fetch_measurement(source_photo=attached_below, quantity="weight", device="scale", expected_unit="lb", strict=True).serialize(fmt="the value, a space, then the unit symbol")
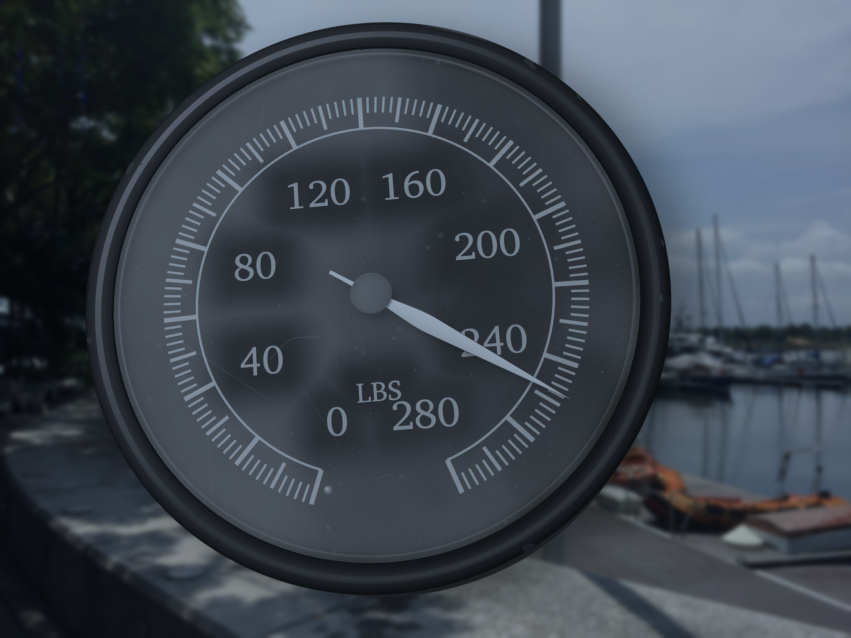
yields 248 lb
